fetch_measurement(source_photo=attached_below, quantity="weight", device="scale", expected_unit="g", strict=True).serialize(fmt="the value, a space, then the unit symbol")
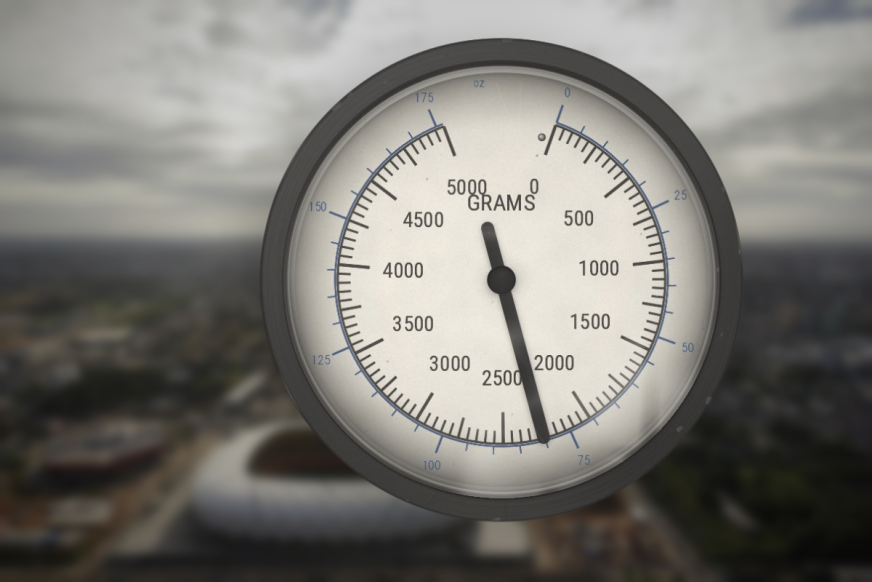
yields 2275 g
